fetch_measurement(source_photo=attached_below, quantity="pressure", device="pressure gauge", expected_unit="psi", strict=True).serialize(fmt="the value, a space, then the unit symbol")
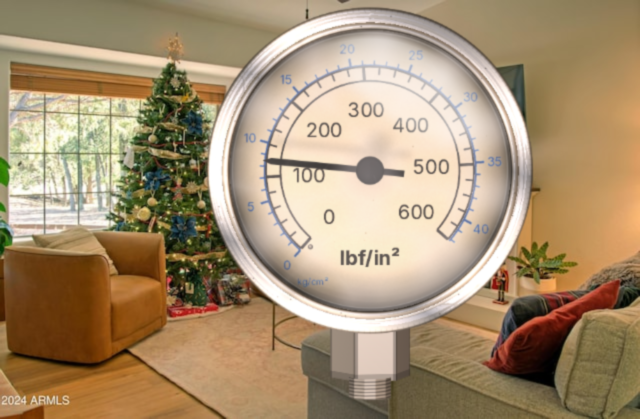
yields 120 psi
